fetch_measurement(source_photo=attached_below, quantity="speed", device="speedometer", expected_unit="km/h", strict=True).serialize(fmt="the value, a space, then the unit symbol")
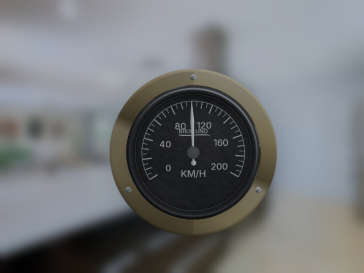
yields 100 km/h
